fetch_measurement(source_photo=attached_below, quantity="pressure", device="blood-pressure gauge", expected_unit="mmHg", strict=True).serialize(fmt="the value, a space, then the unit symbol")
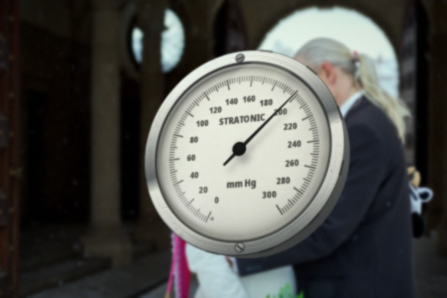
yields 200 mmHg
